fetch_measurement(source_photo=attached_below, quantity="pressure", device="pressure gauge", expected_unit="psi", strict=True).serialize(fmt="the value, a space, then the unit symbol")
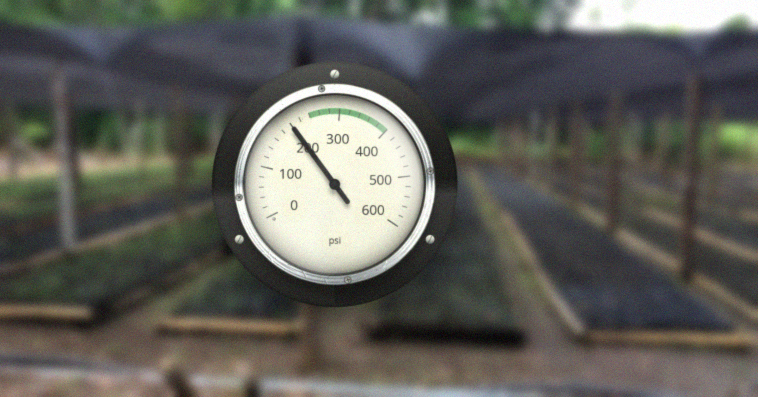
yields 200 psi
